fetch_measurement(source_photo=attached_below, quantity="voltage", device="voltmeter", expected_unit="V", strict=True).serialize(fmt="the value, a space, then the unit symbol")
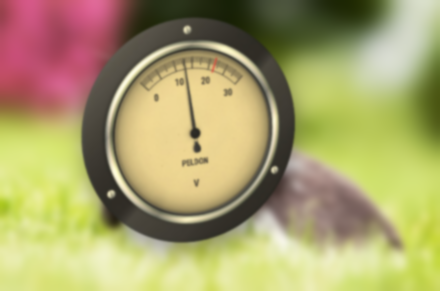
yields 12.5 V
